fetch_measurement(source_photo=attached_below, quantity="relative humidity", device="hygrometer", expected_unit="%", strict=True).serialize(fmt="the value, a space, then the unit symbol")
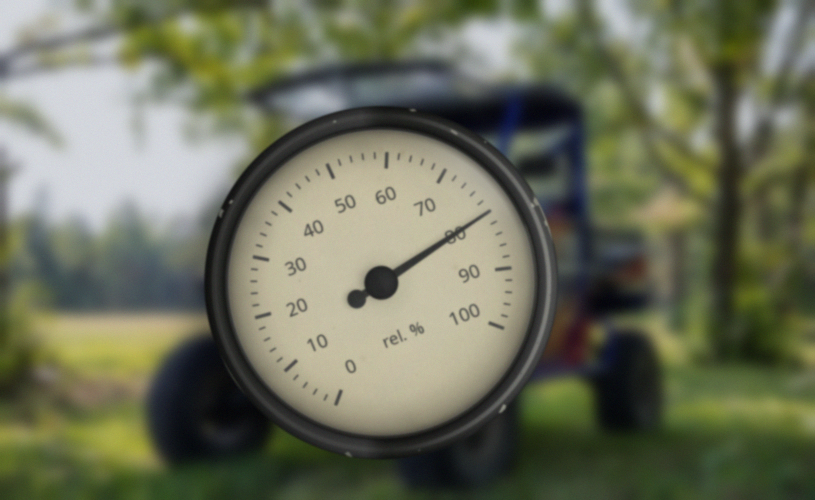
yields 80 %
